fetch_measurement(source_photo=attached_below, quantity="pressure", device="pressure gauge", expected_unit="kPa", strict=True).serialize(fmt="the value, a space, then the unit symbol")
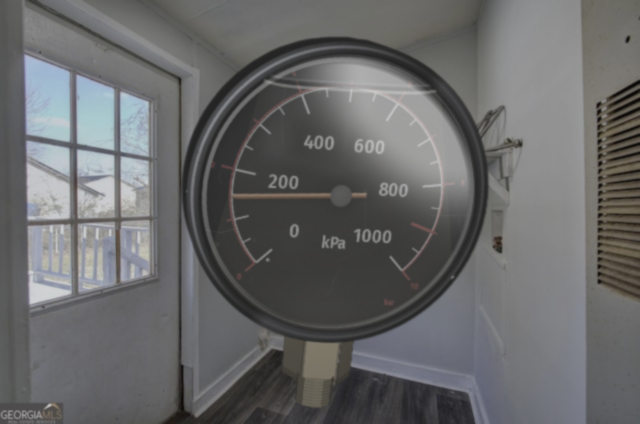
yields 150 kPa
